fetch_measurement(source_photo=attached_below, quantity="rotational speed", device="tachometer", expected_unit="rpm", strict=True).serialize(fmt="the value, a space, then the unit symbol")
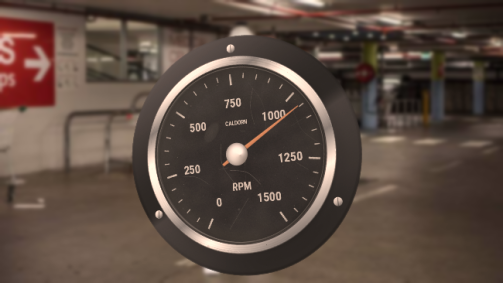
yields 1050 rpm
